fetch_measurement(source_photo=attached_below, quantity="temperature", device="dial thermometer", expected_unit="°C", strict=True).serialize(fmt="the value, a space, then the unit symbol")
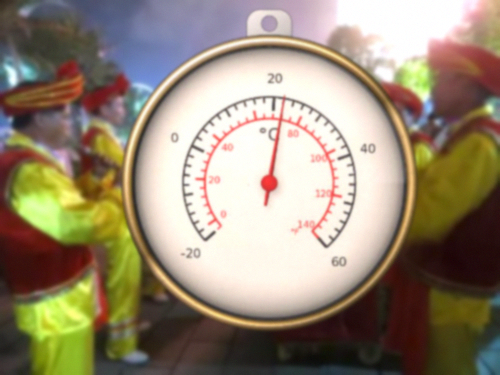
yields 22 °C
